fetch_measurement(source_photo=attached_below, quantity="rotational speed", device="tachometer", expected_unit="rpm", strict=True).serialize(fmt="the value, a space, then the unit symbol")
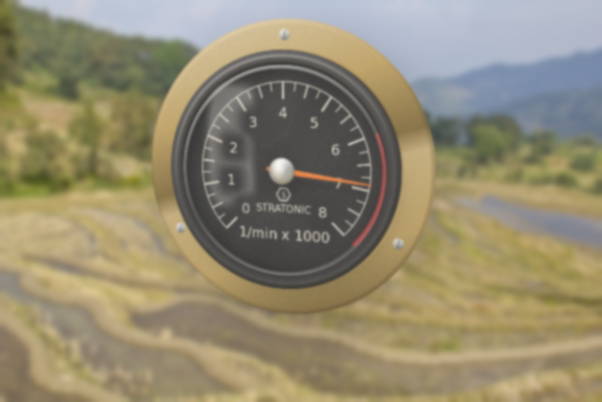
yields 6875 rpm
